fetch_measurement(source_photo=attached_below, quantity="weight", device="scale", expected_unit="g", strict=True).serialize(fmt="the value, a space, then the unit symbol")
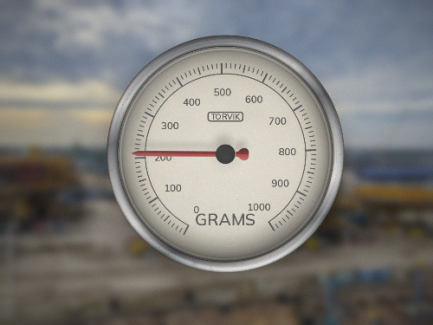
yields 210 g
